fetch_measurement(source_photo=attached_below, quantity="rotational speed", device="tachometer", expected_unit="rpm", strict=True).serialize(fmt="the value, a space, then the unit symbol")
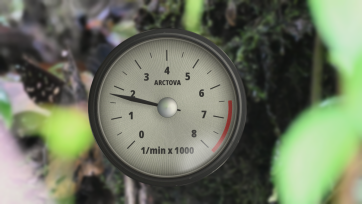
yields 1750 rpm
